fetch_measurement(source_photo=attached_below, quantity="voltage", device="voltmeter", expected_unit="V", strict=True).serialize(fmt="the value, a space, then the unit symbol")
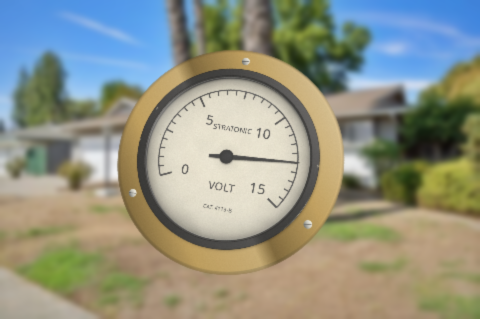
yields 12.5 V
